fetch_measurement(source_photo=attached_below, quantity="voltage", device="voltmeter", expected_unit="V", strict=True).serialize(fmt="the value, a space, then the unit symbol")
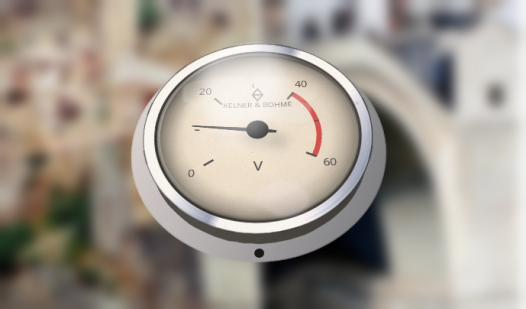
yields 10 V
